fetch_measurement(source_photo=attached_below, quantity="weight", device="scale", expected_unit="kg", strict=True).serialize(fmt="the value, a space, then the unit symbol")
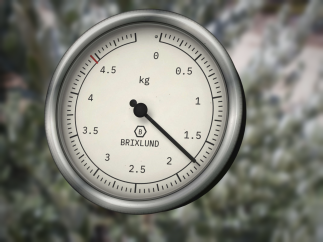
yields 1.75 kg
